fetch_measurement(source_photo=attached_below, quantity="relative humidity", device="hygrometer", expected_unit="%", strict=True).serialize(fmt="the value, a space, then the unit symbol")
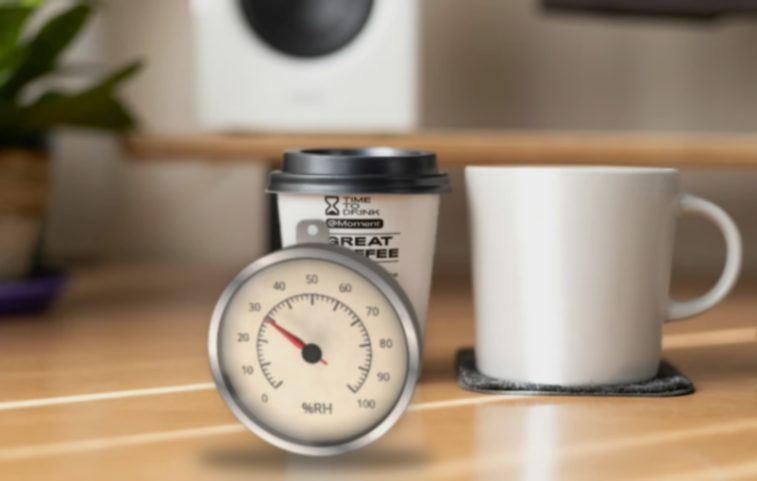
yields 30 %
